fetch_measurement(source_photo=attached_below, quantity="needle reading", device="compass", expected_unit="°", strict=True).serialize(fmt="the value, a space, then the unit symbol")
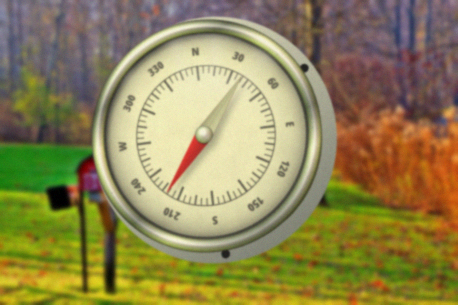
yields 220 °
